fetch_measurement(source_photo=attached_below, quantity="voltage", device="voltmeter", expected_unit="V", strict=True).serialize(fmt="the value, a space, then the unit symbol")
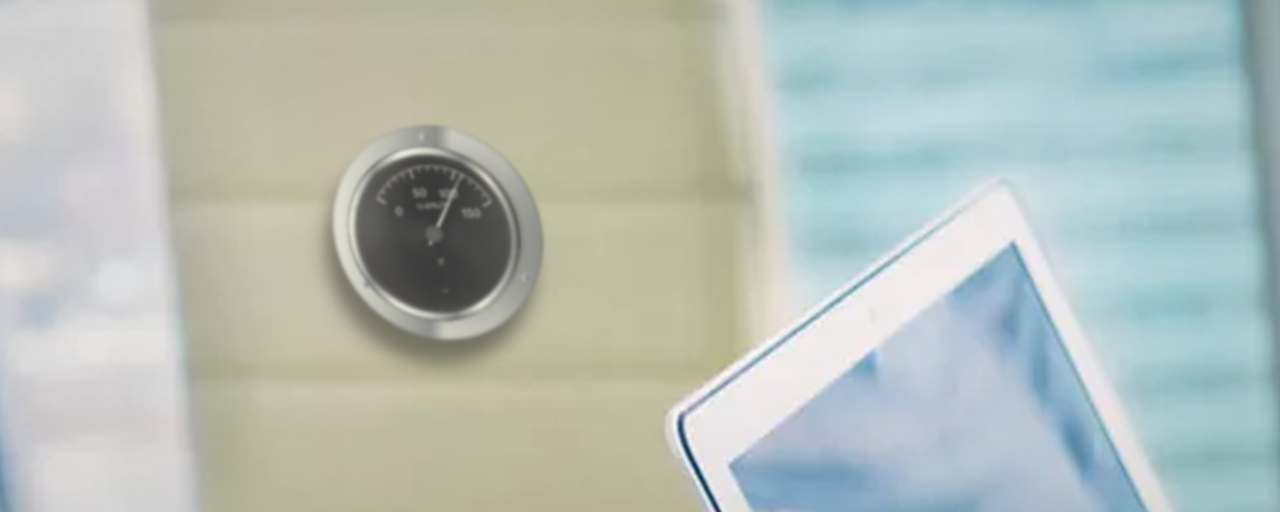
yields 110 V
